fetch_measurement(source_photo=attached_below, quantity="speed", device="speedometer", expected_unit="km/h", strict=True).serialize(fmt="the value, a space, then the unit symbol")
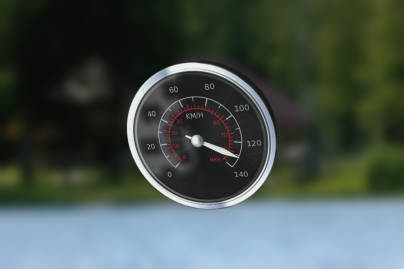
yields 130 km/h
